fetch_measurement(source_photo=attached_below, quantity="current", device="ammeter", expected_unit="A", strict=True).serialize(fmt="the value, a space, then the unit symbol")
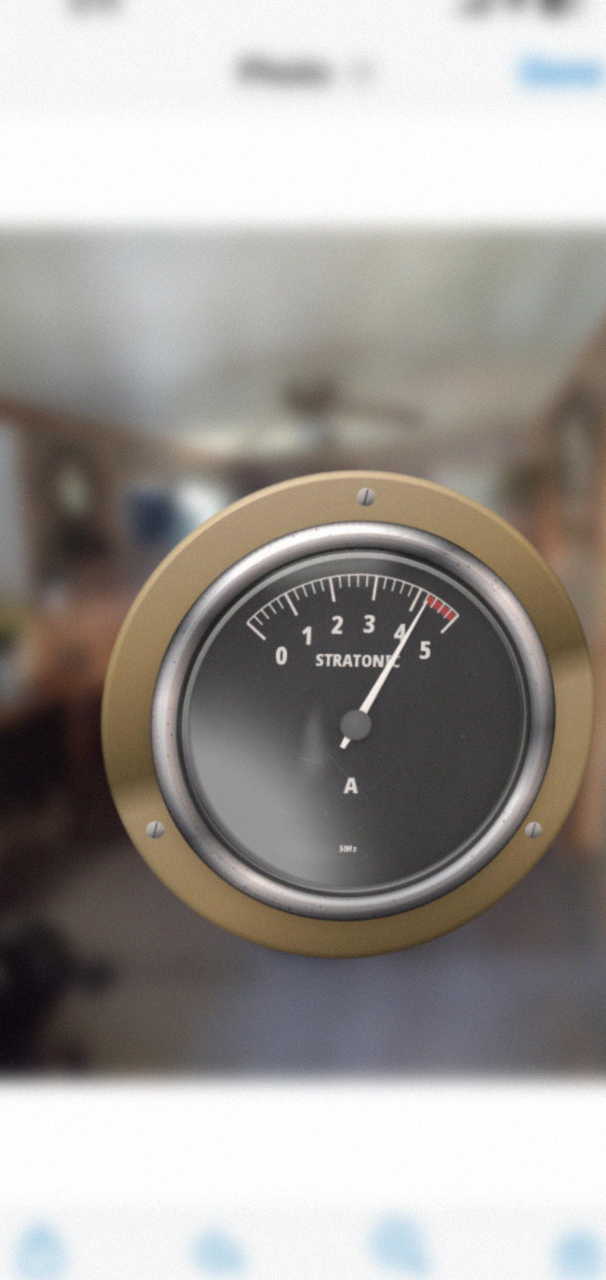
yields 4.2 A
